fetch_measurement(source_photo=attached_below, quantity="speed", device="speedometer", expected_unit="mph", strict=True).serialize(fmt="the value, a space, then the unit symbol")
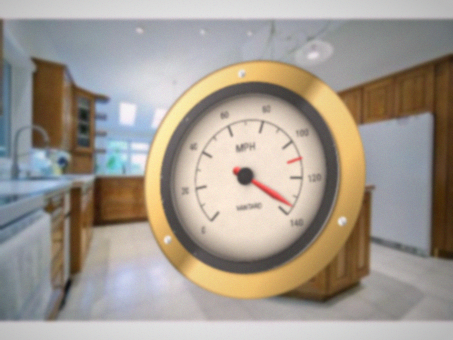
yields 135 mph
